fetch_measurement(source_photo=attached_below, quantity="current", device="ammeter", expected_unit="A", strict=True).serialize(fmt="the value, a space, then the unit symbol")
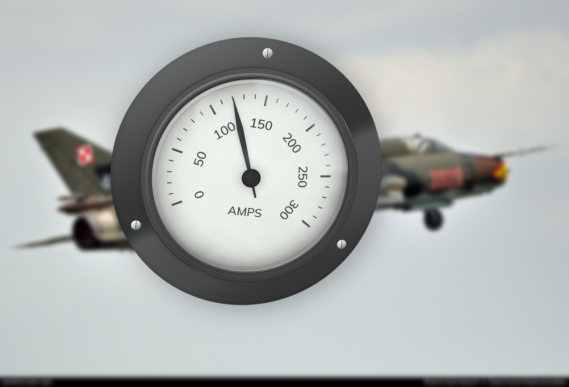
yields 120 A
